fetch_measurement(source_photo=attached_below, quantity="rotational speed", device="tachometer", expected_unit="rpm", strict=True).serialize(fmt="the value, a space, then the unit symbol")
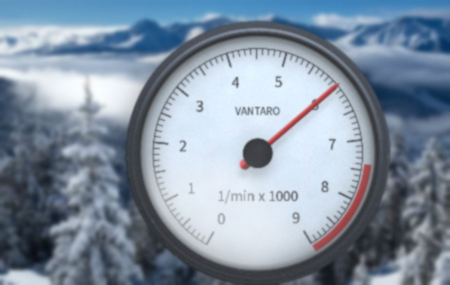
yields 6000 rpm
